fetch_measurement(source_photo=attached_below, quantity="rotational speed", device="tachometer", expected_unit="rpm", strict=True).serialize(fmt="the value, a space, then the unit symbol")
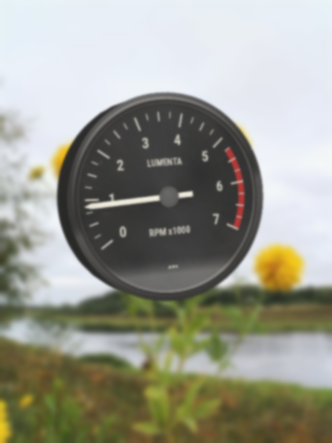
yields 875 rpm
